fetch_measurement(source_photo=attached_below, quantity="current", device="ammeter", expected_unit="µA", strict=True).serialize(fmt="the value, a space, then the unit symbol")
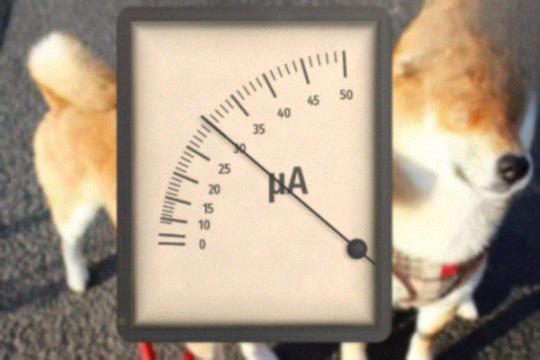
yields 30 µA
